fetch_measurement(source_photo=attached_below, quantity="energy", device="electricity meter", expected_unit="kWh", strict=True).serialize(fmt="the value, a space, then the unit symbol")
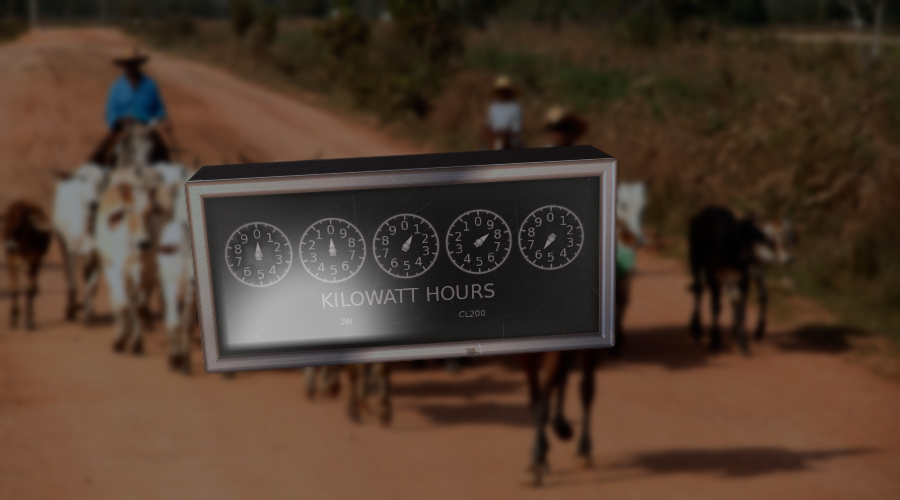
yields 86 kWh
